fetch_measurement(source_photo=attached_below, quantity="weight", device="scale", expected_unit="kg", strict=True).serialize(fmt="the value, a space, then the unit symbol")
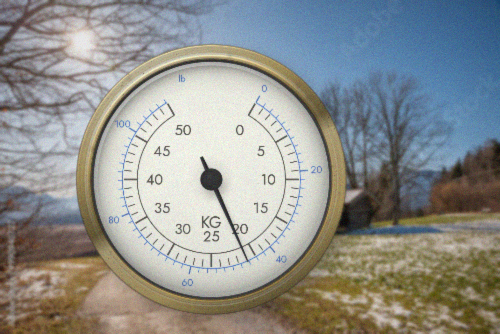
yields 21 kg
